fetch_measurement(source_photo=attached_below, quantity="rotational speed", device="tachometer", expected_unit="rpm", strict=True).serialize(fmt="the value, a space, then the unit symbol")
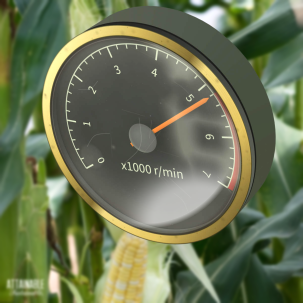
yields 5200 rpm
